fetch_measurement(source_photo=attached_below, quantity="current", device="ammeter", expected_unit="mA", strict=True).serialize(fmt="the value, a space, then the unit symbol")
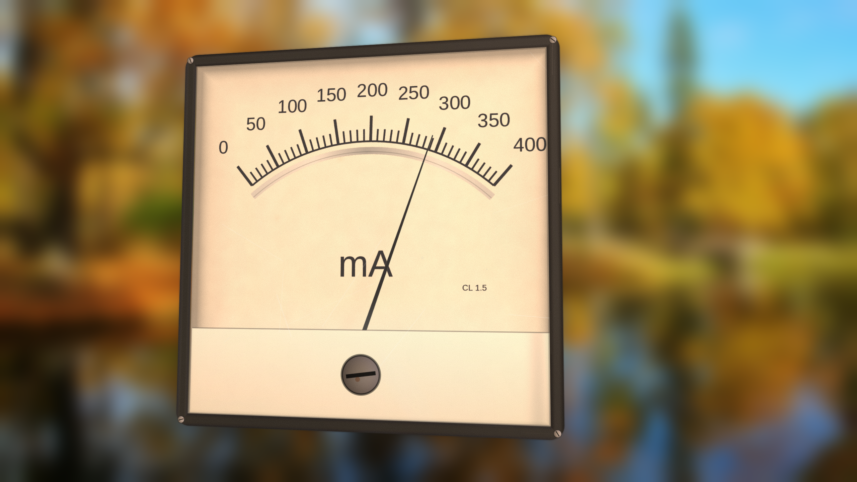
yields 290 mA
